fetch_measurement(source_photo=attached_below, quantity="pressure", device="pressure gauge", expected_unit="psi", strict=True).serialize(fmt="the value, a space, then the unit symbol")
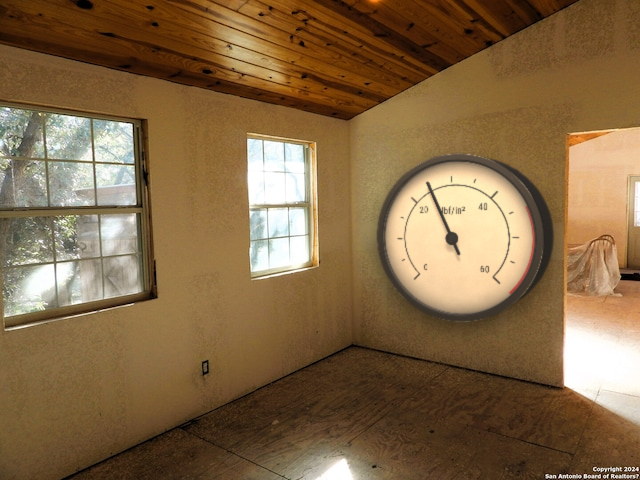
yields 25 psi
